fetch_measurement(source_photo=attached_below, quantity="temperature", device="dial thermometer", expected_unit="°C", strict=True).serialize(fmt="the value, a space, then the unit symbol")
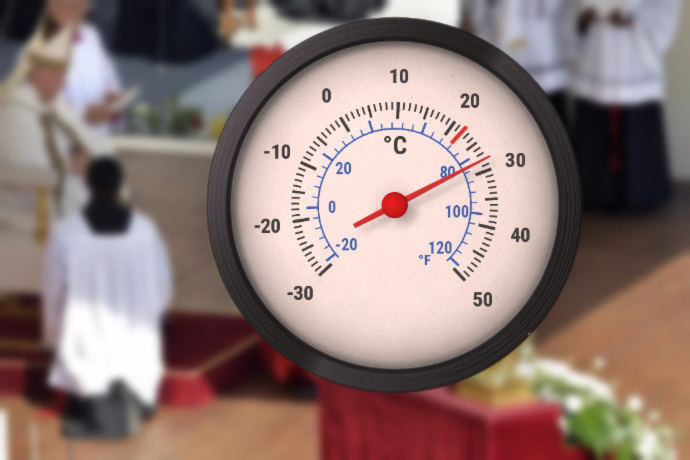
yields 28 °C
